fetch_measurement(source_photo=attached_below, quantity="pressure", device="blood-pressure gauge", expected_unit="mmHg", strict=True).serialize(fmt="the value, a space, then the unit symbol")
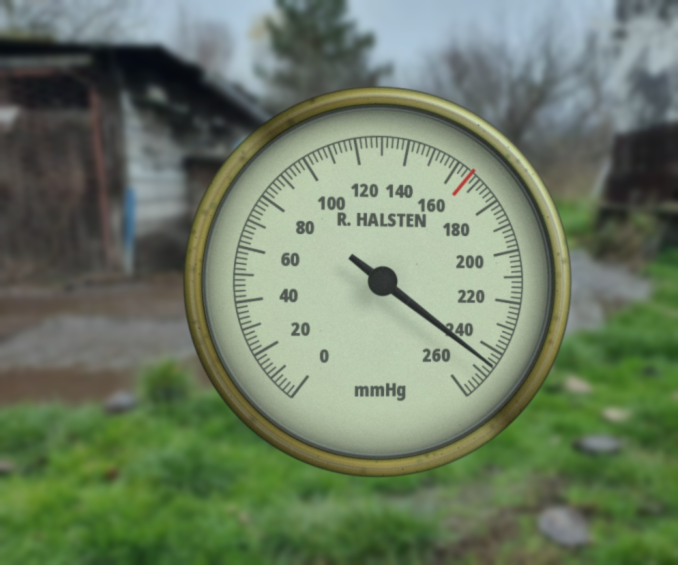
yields 246 mmHg
